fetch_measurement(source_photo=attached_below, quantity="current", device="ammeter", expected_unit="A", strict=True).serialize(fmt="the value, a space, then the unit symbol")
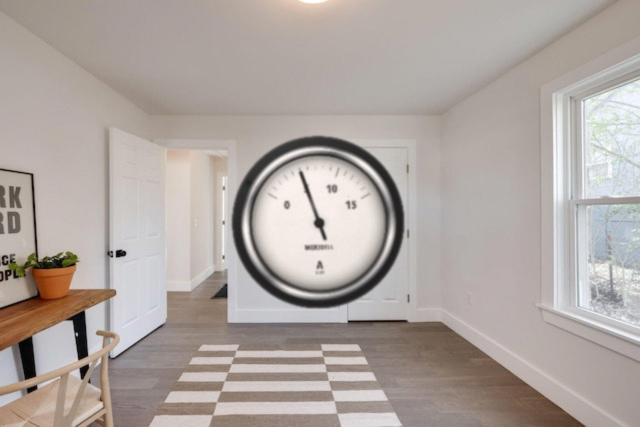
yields 5 A
